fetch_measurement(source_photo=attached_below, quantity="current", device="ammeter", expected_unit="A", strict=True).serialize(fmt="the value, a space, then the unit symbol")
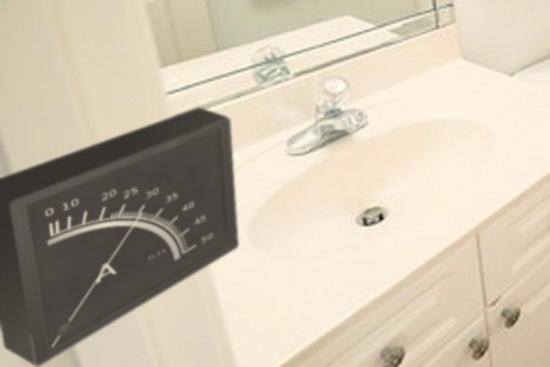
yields 30 A
